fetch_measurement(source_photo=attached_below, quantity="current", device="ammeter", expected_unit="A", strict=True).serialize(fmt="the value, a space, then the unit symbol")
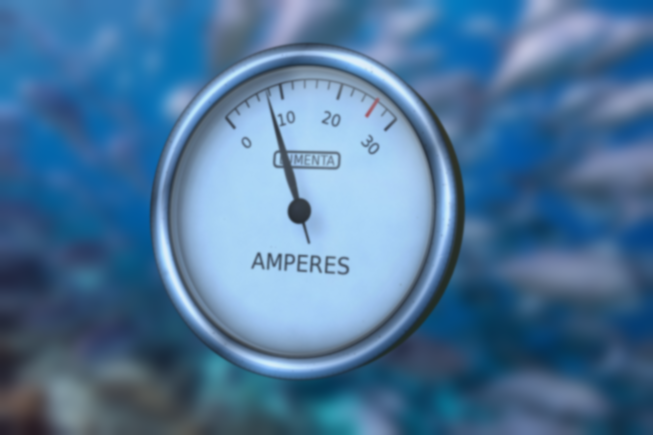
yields 8 A
